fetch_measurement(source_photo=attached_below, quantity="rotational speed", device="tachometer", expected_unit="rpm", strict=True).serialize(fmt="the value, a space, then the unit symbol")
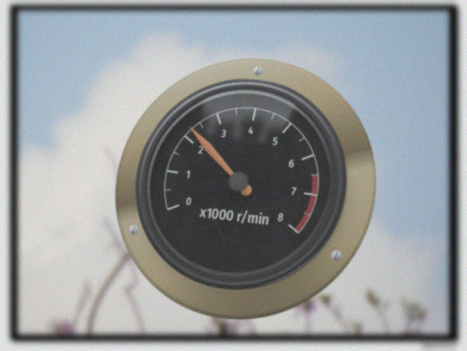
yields 2250 rpm
